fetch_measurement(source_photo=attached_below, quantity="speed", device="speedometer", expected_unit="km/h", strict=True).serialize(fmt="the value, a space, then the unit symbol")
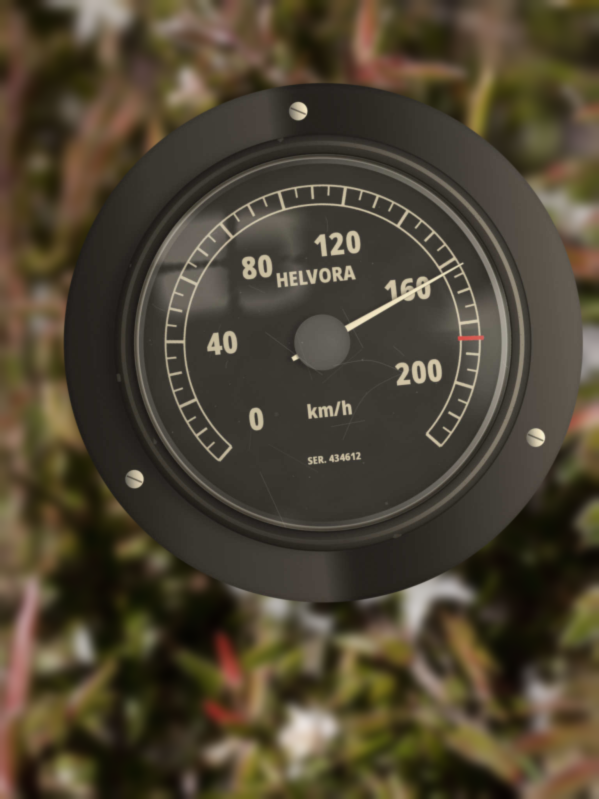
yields 162.5 km/h
